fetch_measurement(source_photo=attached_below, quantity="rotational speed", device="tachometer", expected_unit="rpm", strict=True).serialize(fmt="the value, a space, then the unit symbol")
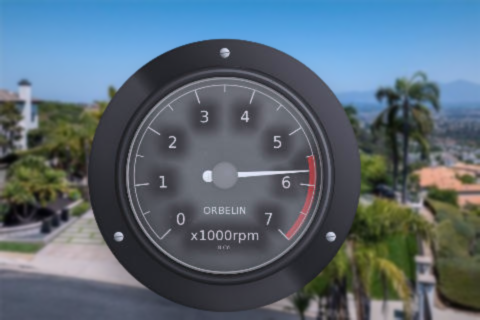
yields 5750 rpm
